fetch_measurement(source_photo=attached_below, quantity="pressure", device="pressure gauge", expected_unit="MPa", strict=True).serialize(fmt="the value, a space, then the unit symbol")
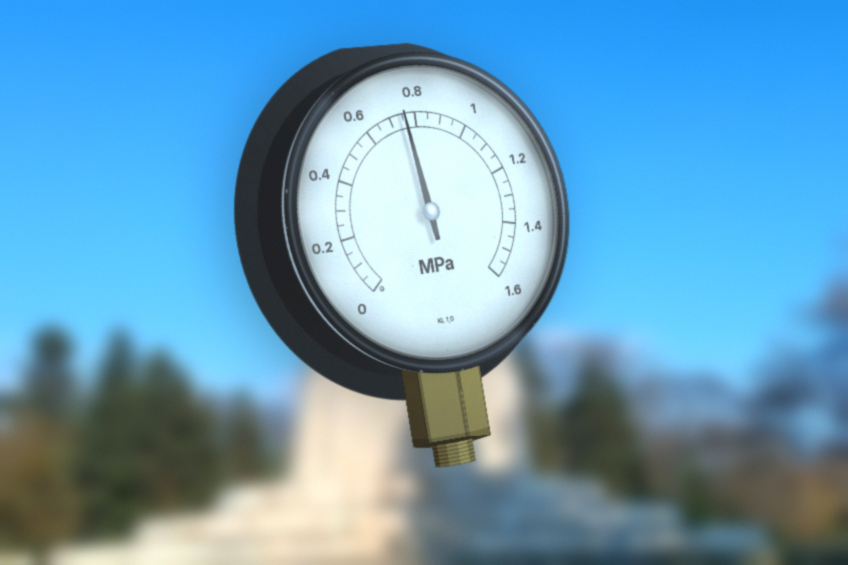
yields 0.75 MPa
